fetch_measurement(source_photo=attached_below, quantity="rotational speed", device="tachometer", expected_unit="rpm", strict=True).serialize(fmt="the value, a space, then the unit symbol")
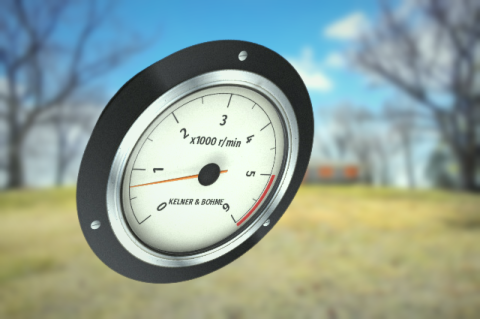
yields 750 rpm
